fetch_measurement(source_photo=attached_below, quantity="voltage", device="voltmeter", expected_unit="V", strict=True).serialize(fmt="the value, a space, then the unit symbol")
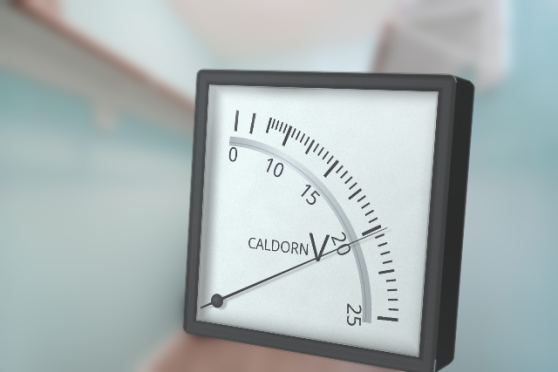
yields 20.25 V
